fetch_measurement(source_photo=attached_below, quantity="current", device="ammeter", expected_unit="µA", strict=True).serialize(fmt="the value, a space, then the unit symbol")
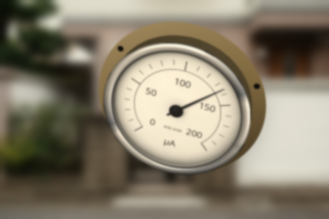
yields 135 µA
